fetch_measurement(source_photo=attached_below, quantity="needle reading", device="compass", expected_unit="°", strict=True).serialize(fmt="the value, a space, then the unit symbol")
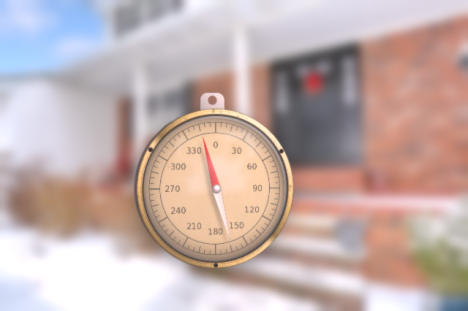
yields 345 °
